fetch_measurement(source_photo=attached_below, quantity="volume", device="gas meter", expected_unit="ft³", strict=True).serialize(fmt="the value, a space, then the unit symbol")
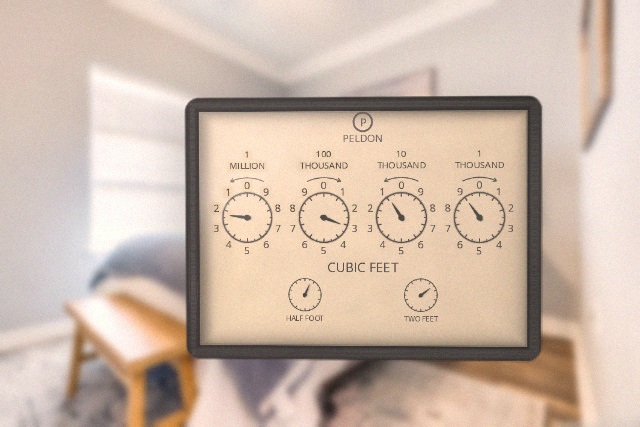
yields 230900 ft³
